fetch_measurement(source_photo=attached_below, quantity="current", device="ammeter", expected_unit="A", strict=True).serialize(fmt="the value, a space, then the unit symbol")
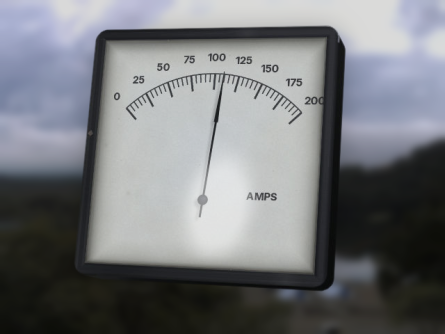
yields 110 A
